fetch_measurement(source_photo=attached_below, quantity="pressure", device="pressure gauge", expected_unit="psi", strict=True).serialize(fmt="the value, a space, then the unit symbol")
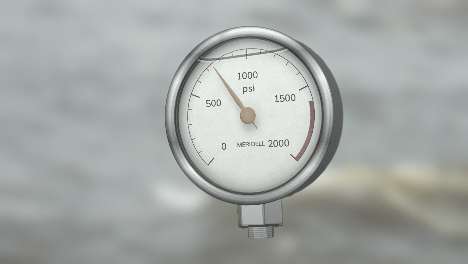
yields 750 psi
